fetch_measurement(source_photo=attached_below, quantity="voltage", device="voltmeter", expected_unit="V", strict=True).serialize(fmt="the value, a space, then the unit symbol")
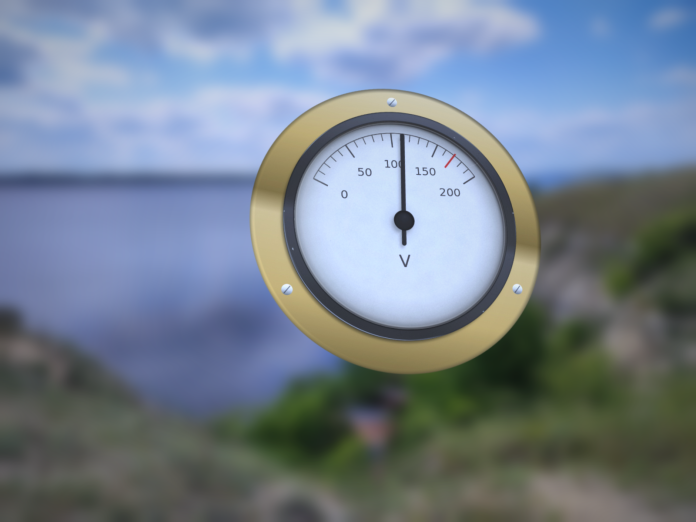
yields 110 V
